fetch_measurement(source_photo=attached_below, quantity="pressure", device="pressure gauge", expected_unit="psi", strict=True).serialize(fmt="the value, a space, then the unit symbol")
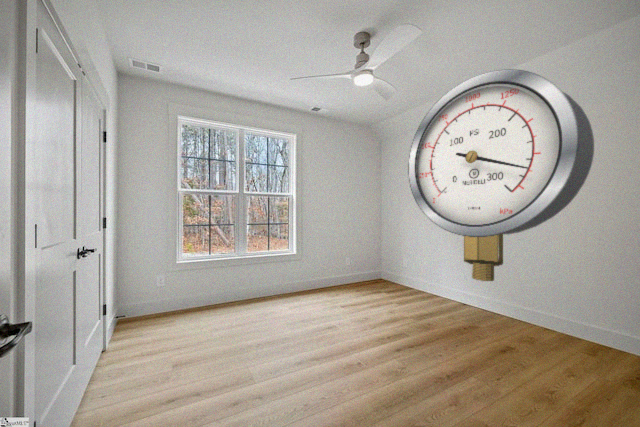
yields 270 psi
